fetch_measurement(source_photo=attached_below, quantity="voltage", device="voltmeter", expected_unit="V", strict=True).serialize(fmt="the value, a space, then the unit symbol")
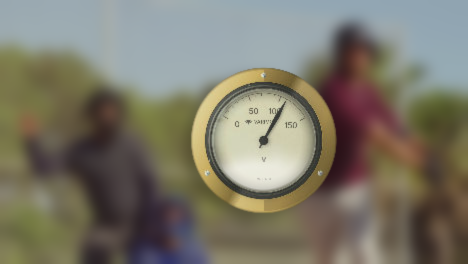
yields 110 V
